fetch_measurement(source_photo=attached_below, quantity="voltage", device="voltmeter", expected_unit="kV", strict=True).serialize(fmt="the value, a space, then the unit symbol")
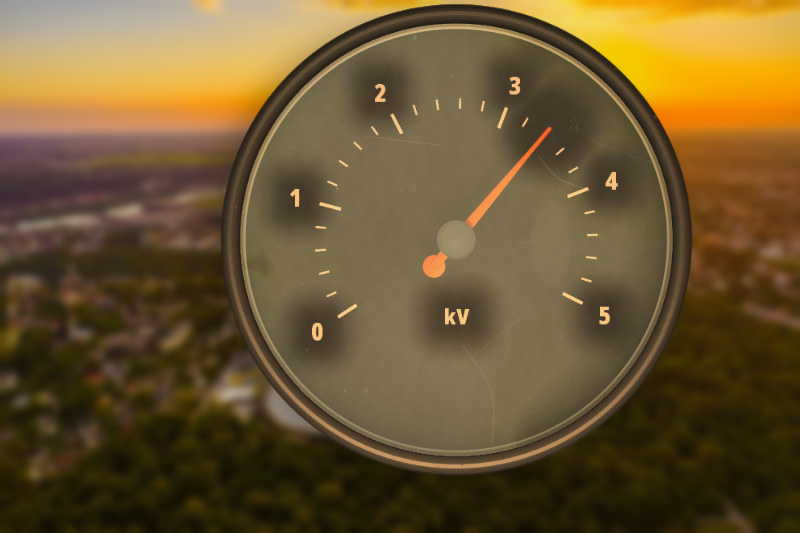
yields 3.4 kV
